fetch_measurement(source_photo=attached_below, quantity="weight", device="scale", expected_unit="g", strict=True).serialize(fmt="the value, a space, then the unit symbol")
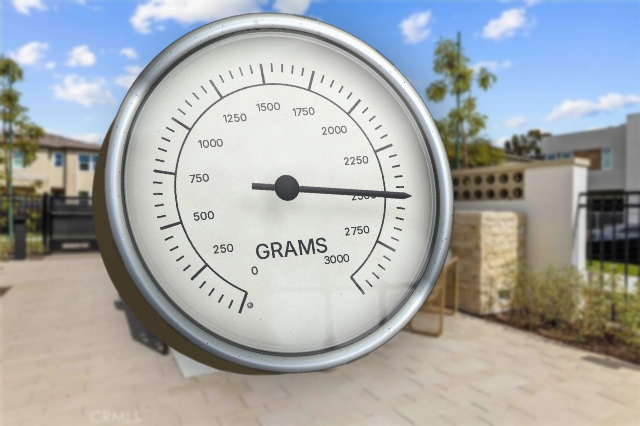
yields 2500 g
